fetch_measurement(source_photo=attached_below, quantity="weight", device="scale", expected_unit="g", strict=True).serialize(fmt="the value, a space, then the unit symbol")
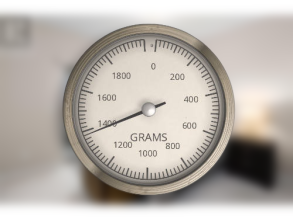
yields 1380 g
